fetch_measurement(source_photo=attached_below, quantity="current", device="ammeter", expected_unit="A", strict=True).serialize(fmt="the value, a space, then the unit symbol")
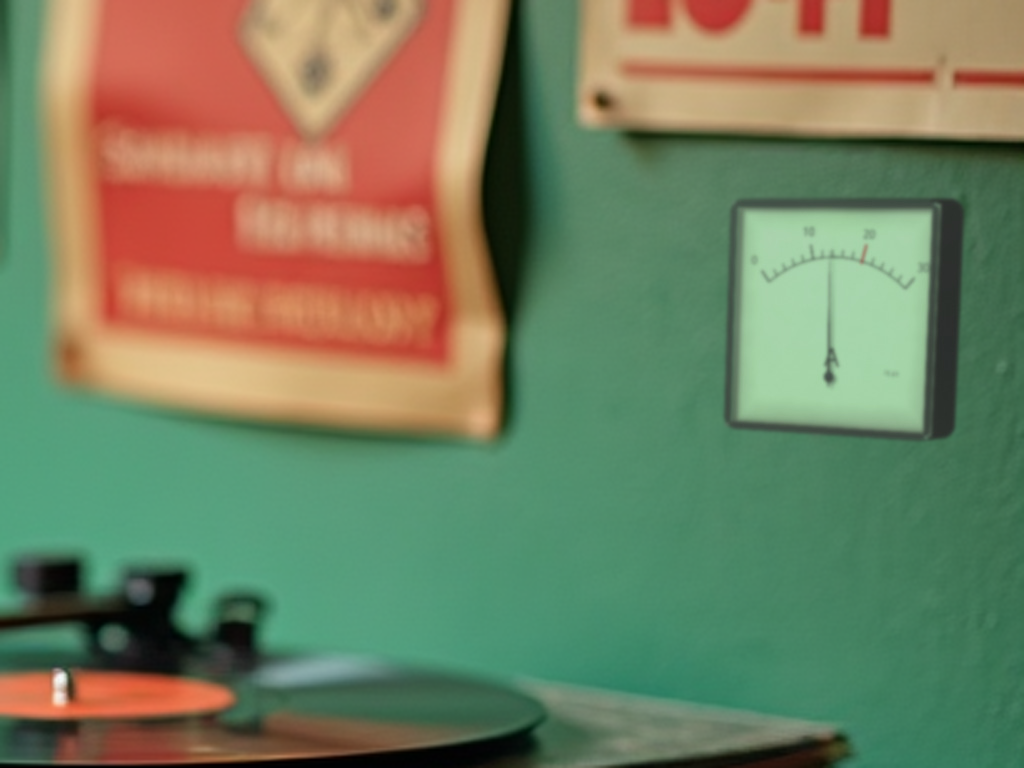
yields 14 A
